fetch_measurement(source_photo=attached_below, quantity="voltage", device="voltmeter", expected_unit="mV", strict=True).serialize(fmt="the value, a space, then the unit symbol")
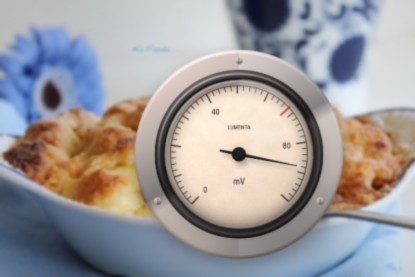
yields 88 mV
